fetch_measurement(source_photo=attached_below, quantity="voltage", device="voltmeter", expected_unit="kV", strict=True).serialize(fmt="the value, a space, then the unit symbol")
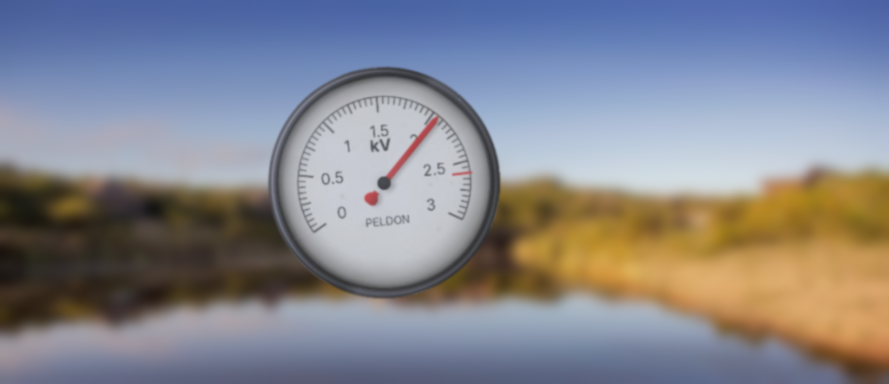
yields 2.05 kV
